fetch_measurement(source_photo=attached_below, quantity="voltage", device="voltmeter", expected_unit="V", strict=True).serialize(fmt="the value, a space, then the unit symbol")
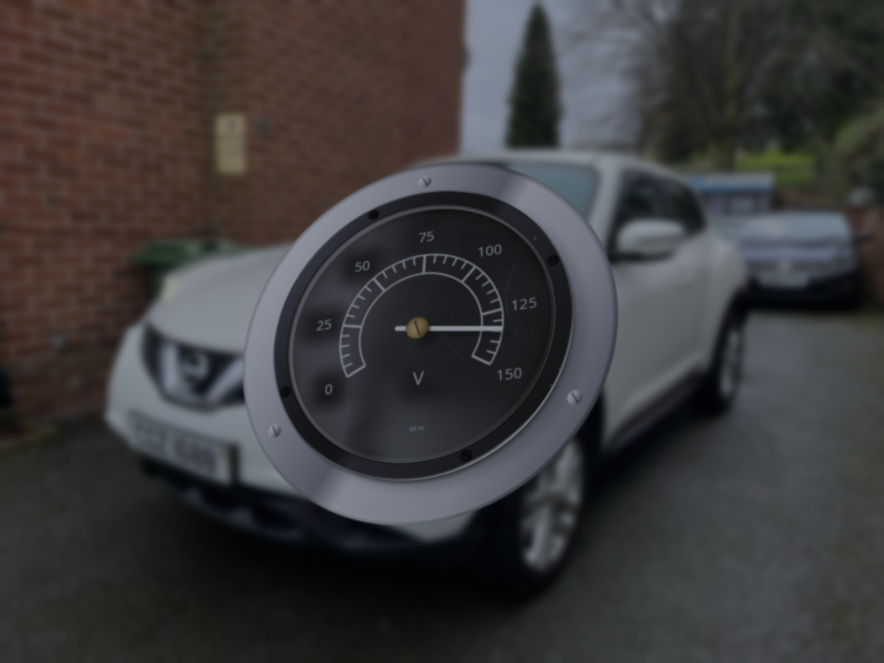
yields 135 V
